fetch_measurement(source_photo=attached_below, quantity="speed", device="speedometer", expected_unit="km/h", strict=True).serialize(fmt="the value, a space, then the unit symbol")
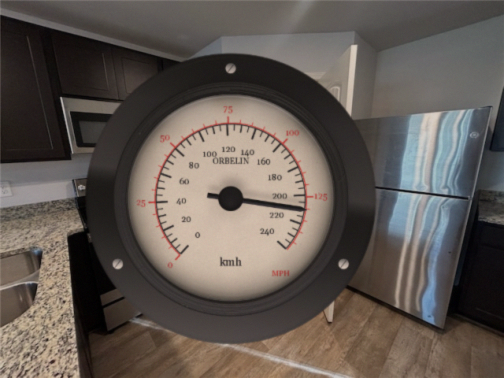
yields 210 km/h
